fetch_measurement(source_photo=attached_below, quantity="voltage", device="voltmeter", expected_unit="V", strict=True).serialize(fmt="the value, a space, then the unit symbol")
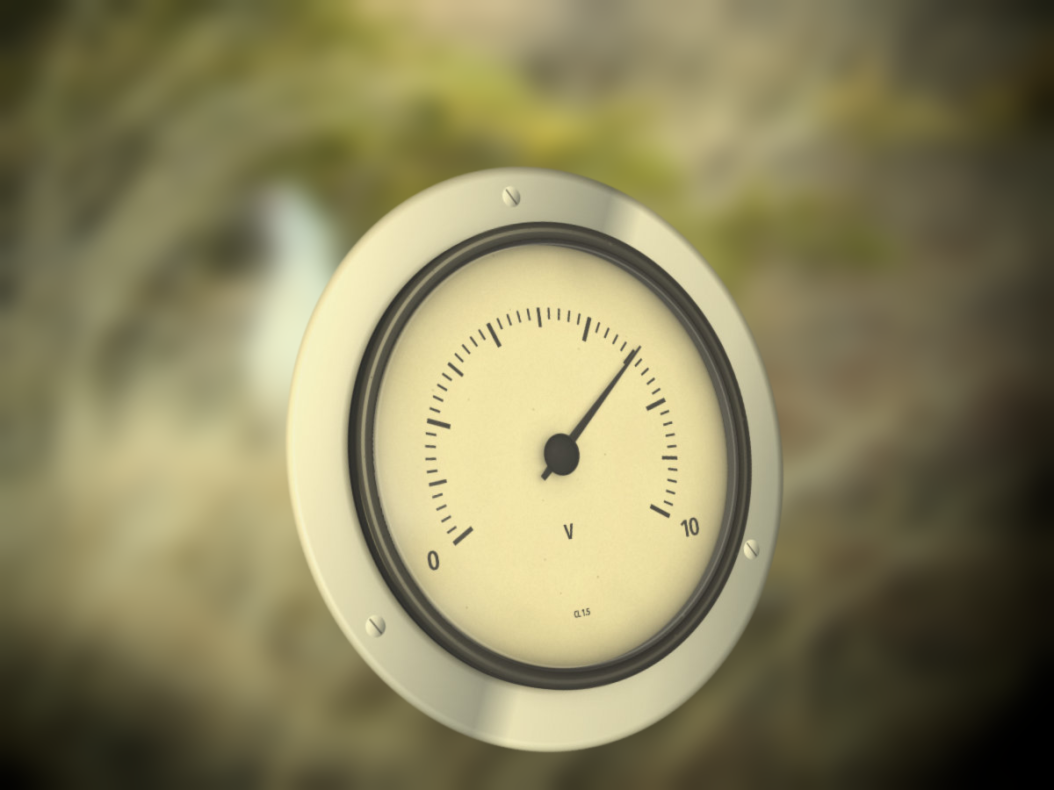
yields 7 V
